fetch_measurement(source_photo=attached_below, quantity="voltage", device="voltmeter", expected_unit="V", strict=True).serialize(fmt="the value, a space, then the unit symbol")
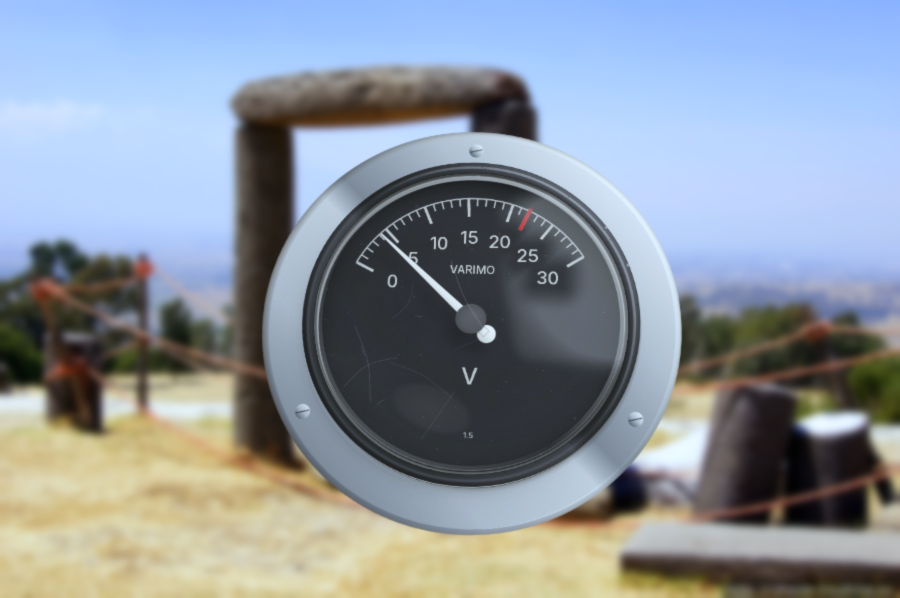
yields 4 V
